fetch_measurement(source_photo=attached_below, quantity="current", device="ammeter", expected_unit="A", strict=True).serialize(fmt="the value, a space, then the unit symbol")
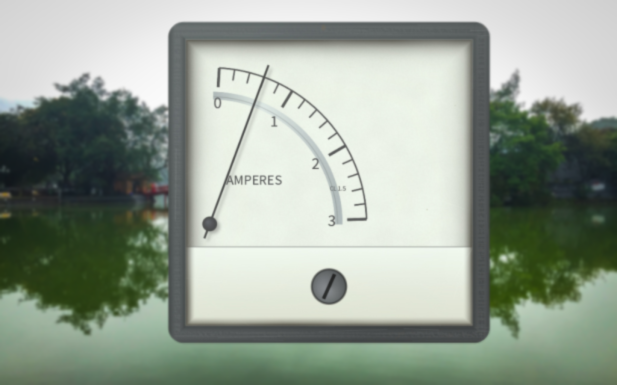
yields 0.6 A
